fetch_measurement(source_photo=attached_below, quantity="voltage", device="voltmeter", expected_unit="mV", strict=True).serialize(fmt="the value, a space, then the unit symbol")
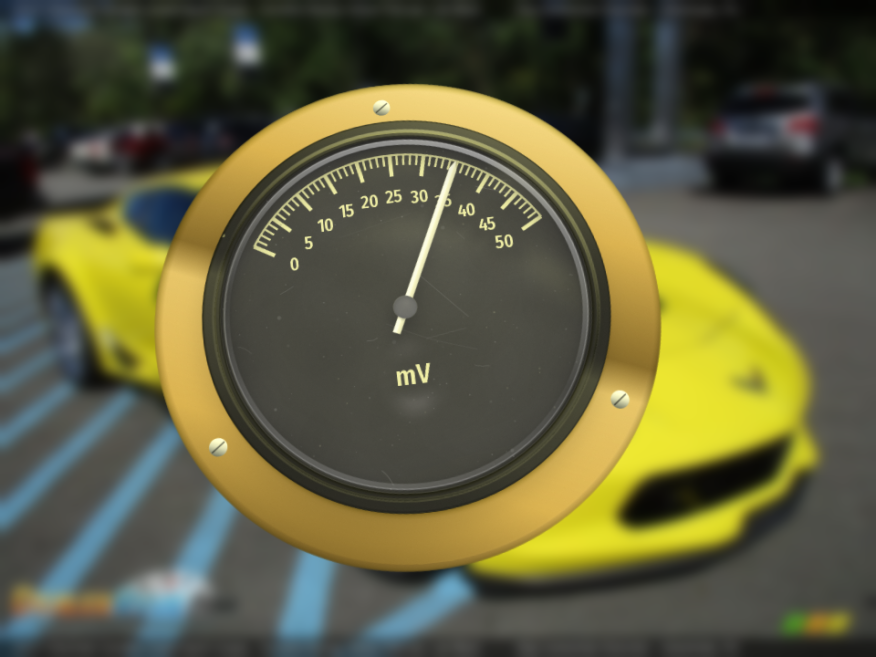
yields 35 mV
